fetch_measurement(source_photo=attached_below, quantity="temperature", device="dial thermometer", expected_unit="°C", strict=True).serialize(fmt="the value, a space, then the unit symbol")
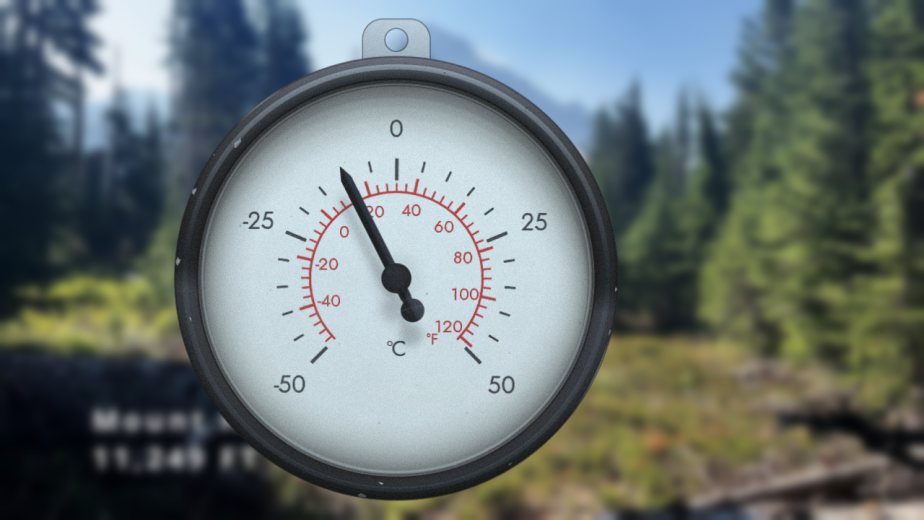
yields -10 °C
